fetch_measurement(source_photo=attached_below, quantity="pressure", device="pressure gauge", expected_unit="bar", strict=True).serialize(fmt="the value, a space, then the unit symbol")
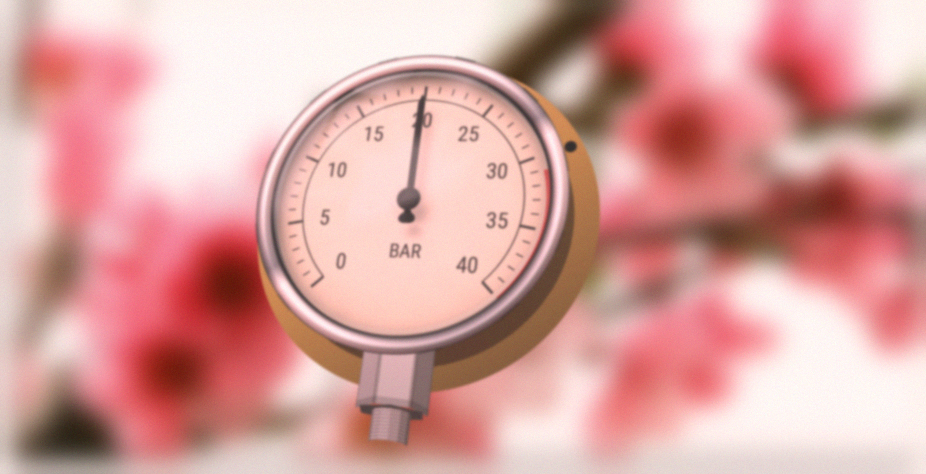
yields 20 bar
